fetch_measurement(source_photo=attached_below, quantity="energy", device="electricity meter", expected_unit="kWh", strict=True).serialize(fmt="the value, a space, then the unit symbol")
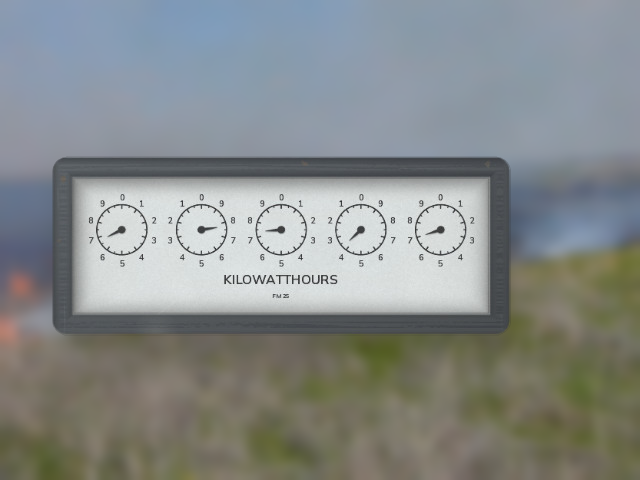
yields 67737 kWh
